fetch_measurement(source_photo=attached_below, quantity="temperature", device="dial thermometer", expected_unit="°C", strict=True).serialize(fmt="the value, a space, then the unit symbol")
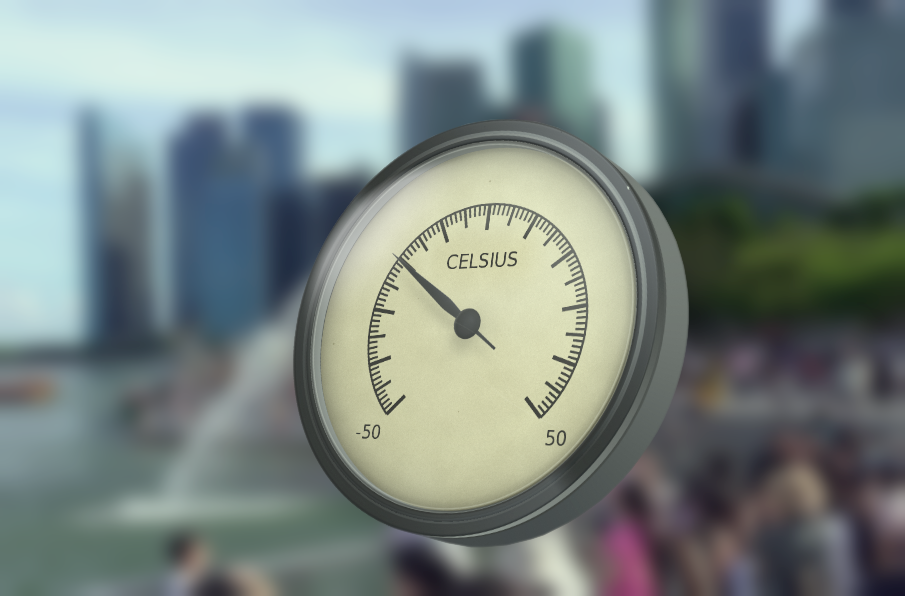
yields -20 °C
